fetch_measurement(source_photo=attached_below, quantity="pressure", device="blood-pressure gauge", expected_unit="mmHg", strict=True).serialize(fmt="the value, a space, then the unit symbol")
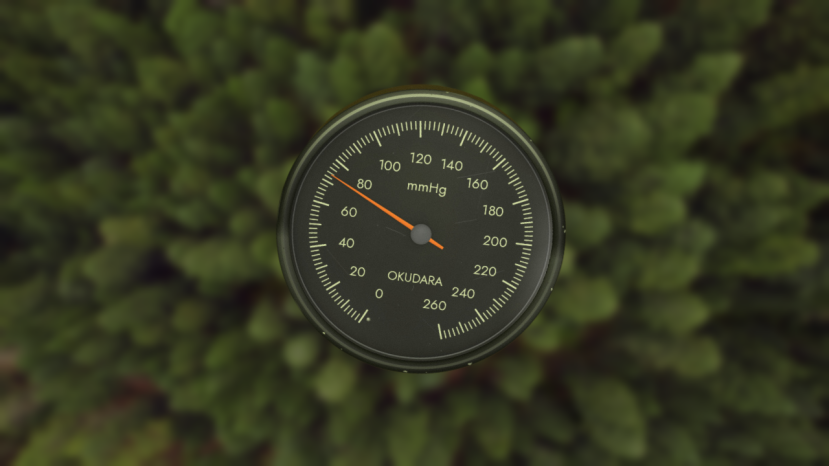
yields 74 mmHg
